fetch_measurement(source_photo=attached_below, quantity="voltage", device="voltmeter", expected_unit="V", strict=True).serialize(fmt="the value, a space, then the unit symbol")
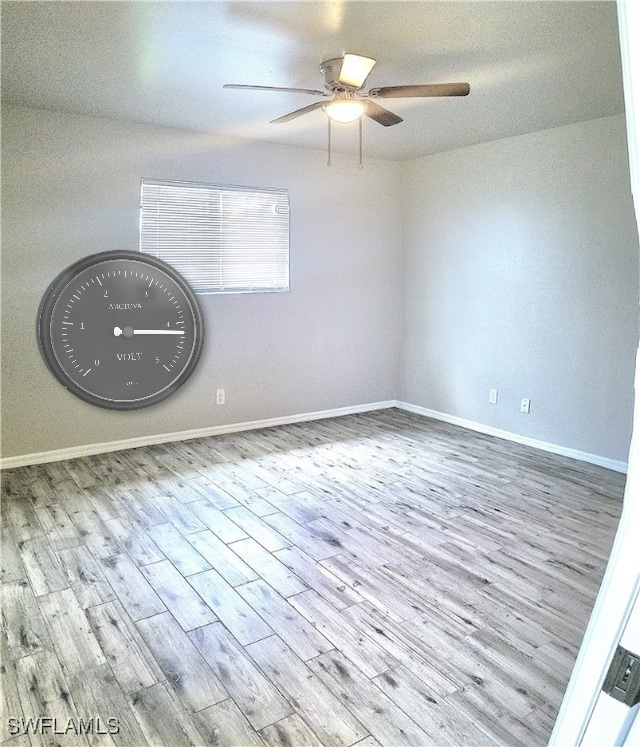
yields 4.2 V
